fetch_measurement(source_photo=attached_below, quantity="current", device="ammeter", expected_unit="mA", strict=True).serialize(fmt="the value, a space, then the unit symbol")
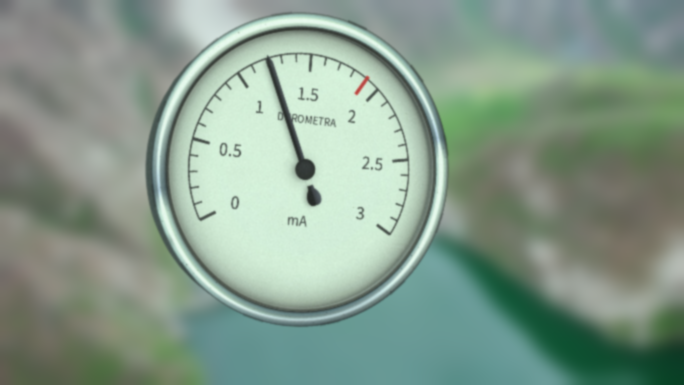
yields 1.2 mA
